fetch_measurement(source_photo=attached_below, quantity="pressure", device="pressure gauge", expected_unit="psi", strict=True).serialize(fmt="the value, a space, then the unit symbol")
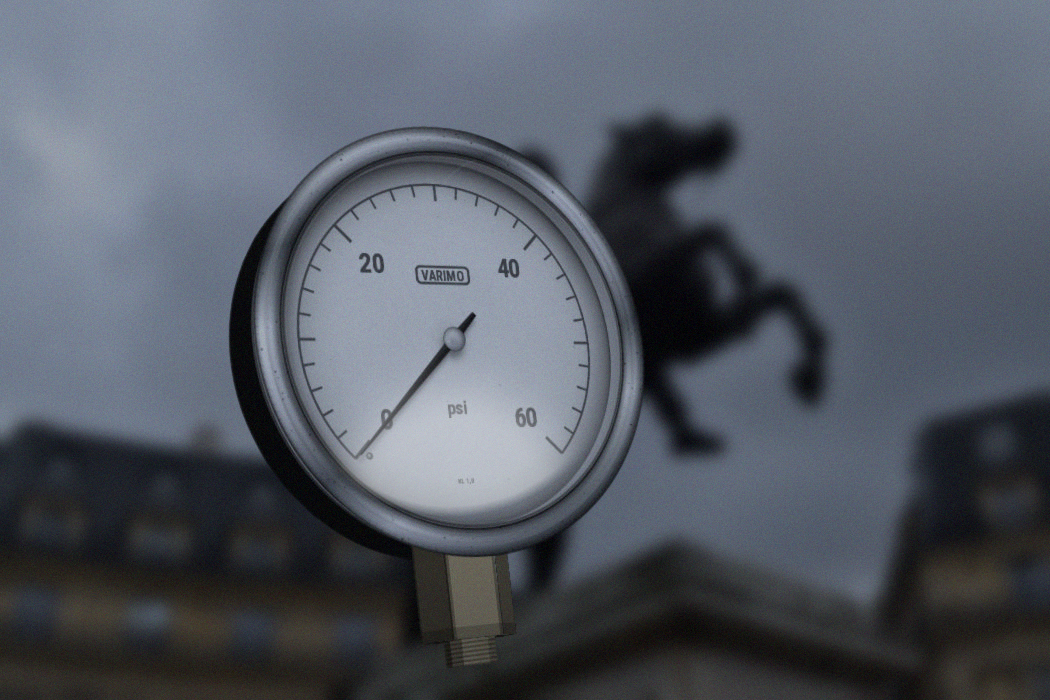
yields 0 psi
